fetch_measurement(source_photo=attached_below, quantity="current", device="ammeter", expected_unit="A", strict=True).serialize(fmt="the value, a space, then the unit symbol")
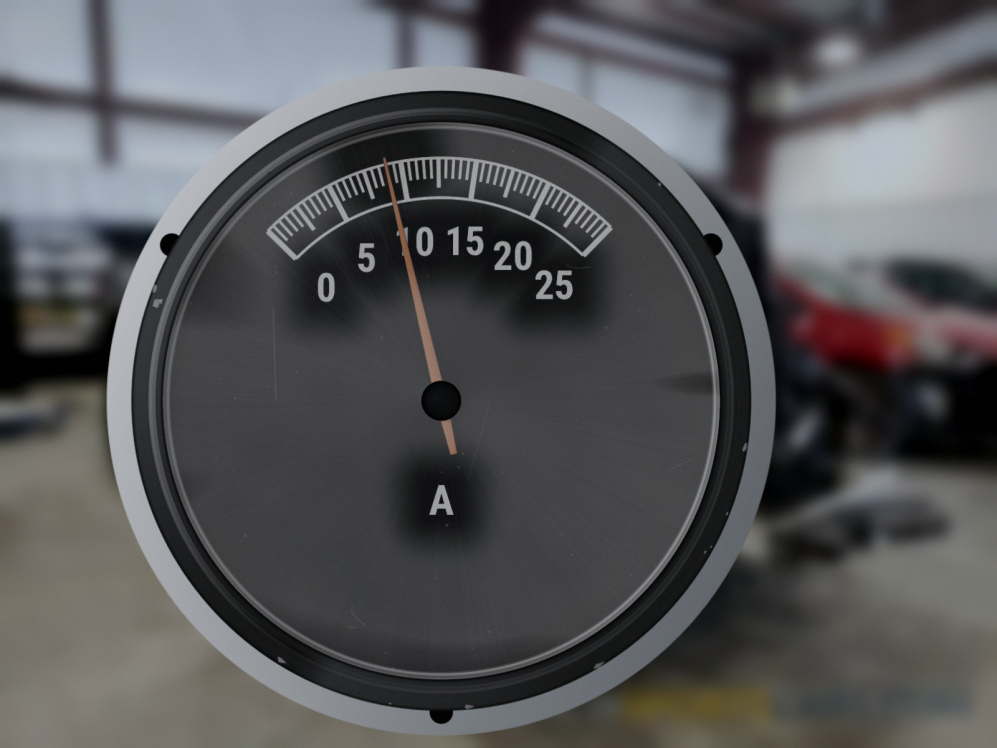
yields 9 A
